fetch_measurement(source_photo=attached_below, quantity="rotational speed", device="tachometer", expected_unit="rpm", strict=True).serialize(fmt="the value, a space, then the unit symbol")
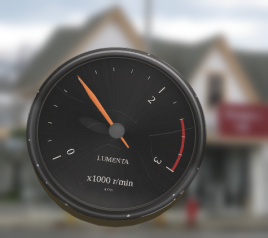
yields 1000 rpm
